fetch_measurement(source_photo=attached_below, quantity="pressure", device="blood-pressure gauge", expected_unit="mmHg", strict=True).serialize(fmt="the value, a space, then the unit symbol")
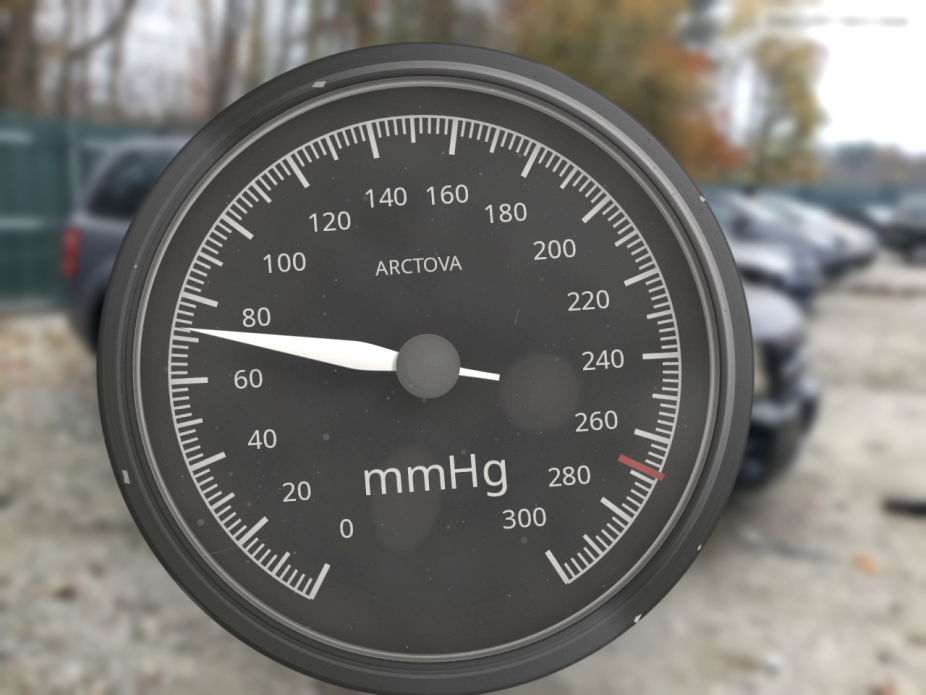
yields 72 mmHg
